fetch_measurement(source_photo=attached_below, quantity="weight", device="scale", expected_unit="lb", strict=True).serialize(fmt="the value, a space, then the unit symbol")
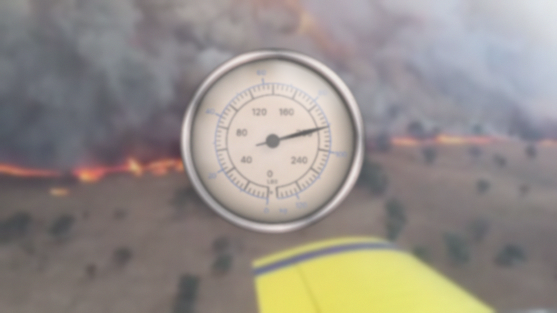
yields 200 lb
